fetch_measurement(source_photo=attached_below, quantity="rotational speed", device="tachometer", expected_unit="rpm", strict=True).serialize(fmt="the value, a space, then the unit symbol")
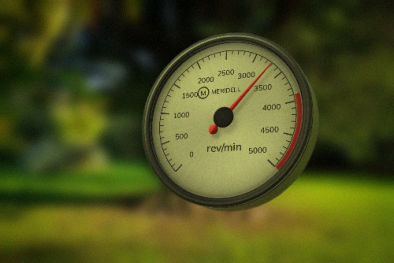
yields 3300 rpm
